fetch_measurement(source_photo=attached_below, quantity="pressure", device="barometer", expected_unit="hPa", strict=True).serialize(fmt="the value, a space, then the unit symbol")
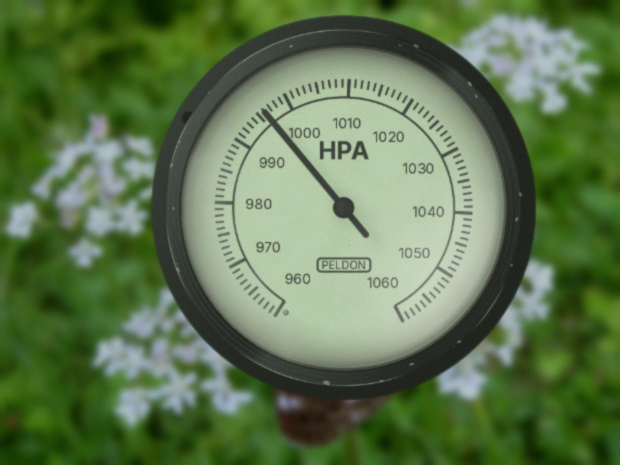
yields 996 hPa
